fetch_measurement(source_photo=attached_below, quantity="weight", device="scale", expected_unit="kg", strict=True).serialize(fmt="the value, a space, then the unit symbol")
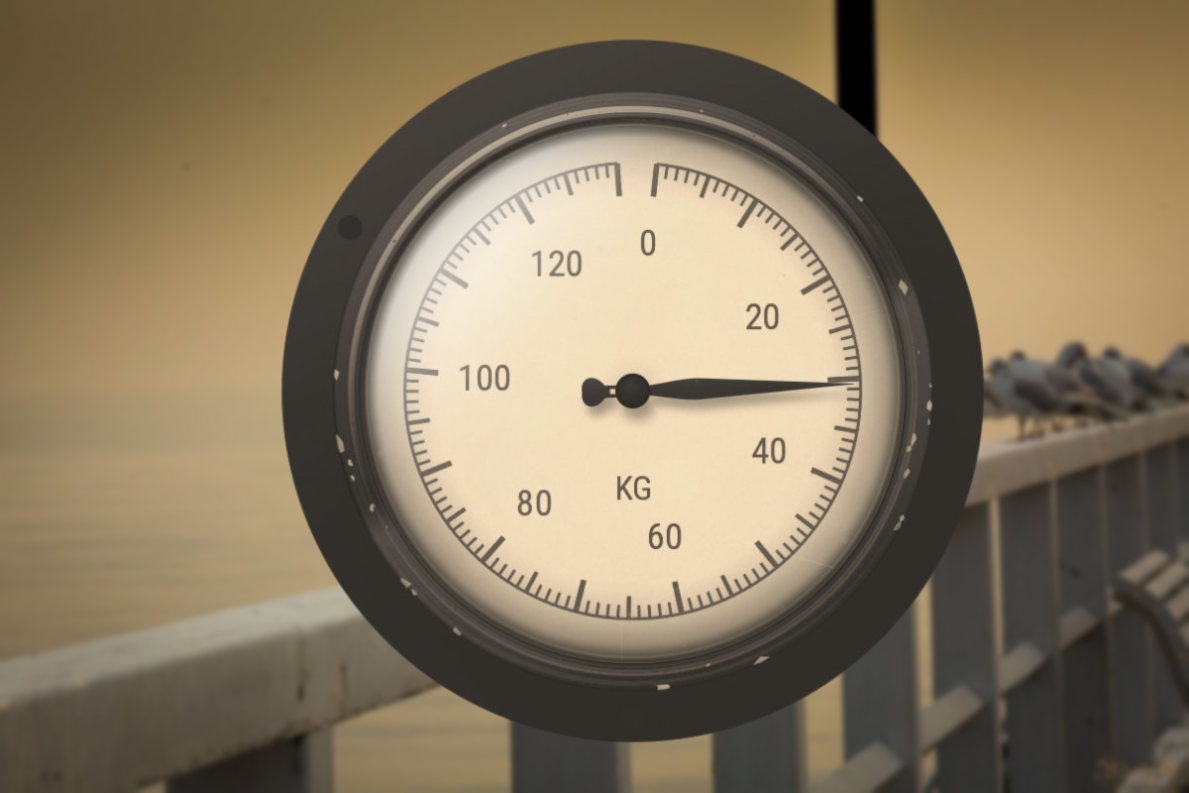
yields 30.5 kg
